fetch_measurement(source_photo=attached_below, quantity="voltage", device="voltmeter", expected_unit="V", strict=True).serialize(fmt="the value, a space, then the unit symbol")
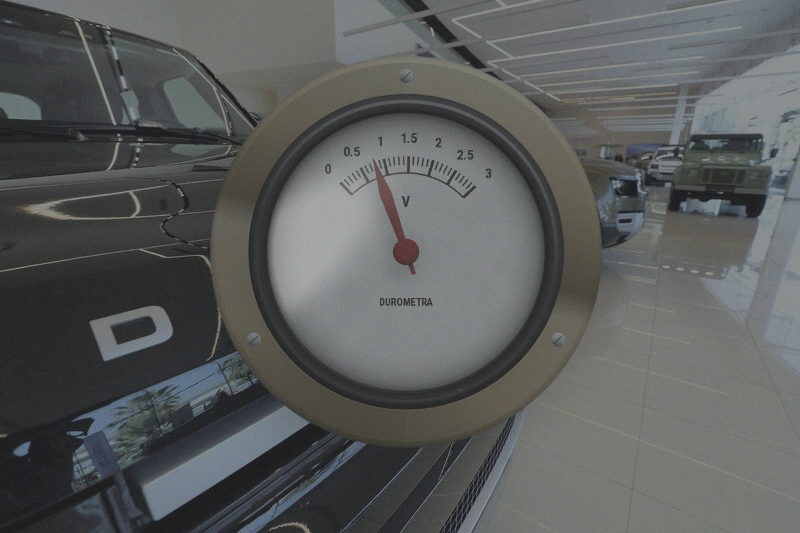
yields 0.8 V
